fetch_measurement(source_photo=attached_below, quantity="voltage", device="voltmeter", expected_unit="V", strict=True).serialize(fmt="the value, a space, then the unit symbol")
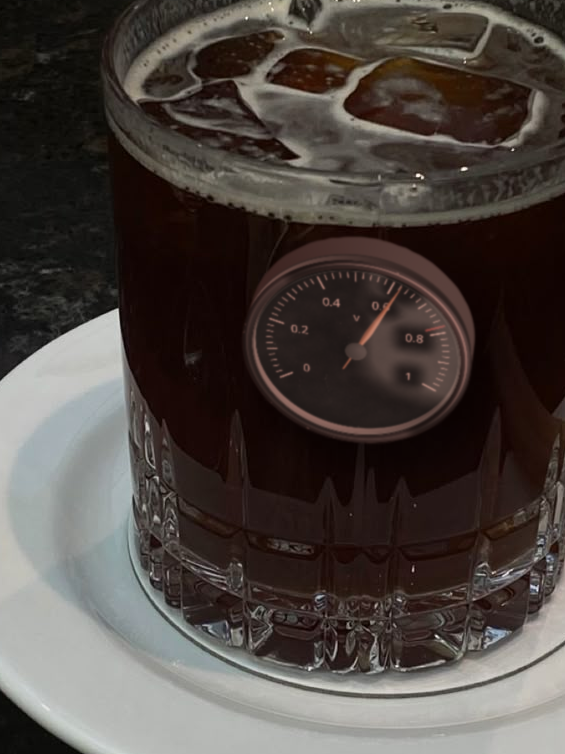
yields 0.62 V
